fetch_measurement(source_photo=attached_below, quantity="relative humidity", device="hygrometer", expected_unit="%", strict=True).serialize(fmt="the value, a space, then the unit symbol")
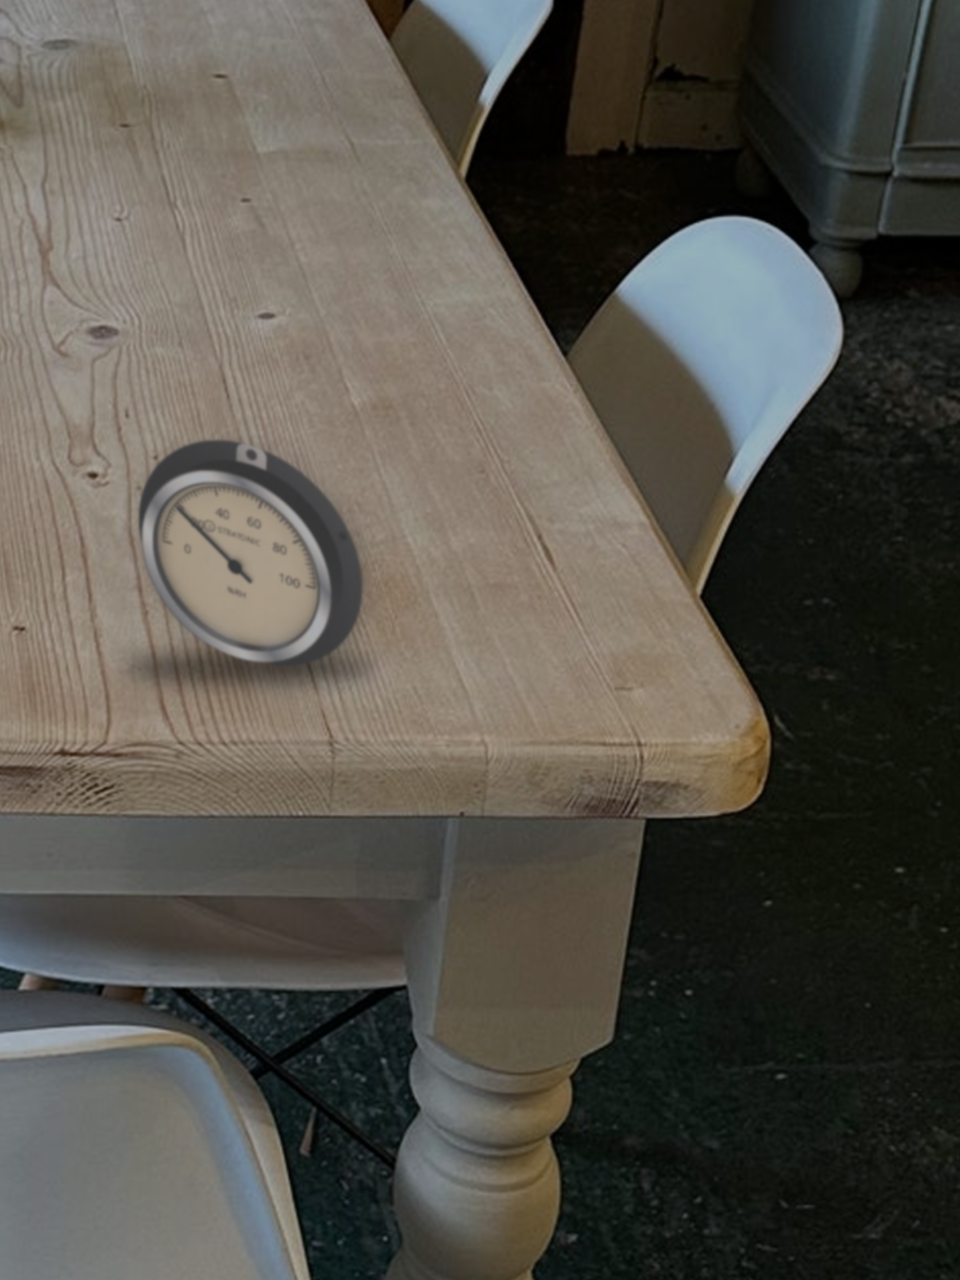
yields 20 %
